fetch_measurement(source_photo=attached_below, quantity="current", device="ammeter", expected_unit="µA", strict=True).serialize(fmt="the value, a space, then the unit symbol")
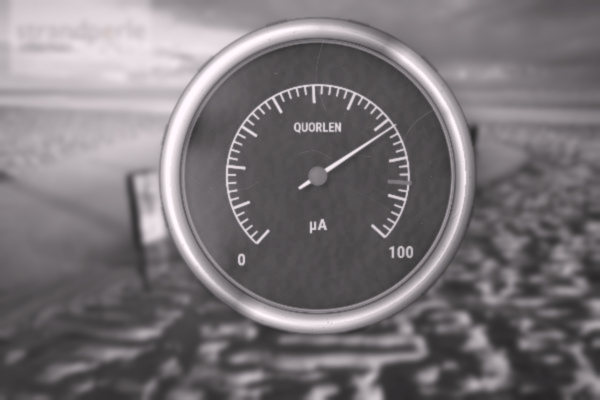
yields 72 µA
